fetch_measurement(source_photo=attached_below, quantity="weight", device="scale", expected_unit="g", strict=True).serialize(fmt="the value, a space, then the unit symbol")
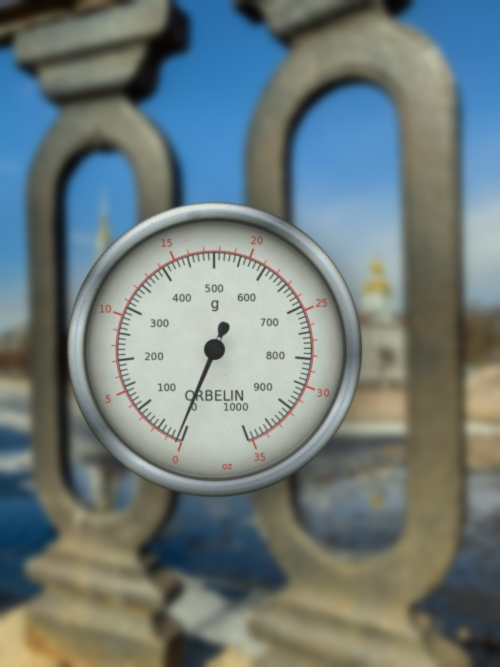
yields 10 g
